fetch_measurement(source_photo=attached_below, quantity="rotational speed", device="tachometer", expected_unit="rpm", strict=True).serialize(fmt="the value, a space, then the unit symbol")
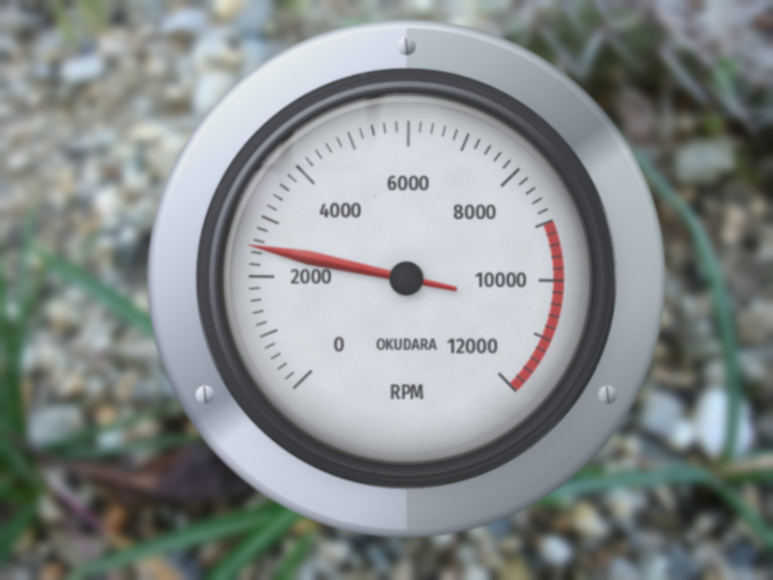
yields 2500 rpm
